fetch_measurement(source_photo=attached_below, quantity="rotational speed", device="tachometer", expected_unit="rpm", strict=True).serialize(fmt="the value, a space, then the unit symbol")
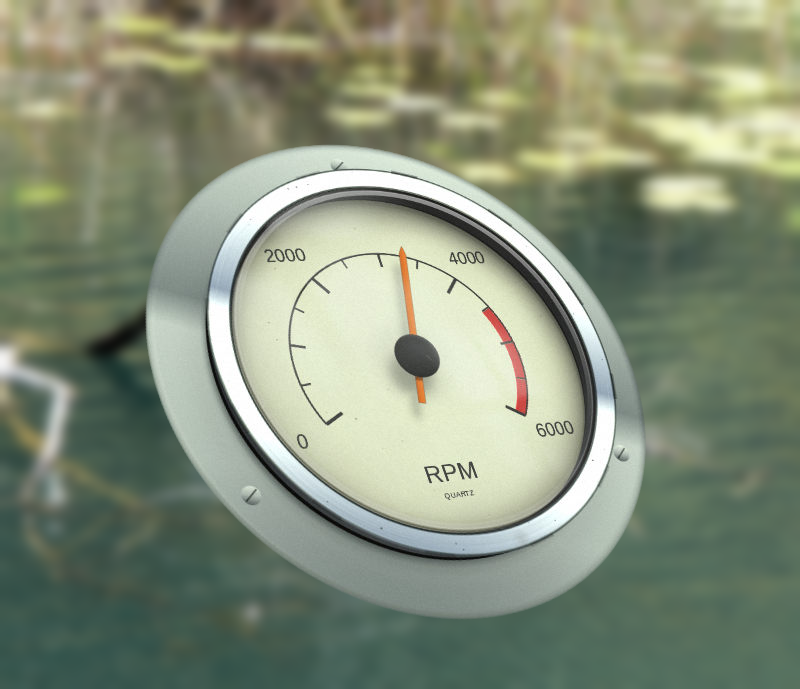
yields 3250 rpm
